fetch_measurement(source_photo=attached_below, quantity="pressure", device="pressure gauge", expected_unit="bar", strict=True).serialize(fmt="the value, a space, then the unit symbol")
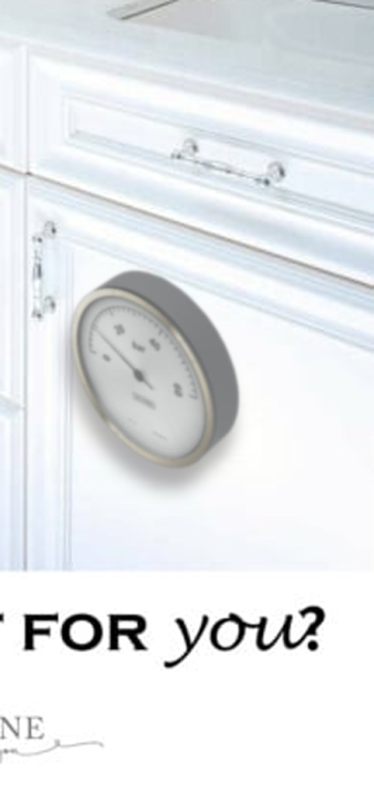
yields 10 bar
